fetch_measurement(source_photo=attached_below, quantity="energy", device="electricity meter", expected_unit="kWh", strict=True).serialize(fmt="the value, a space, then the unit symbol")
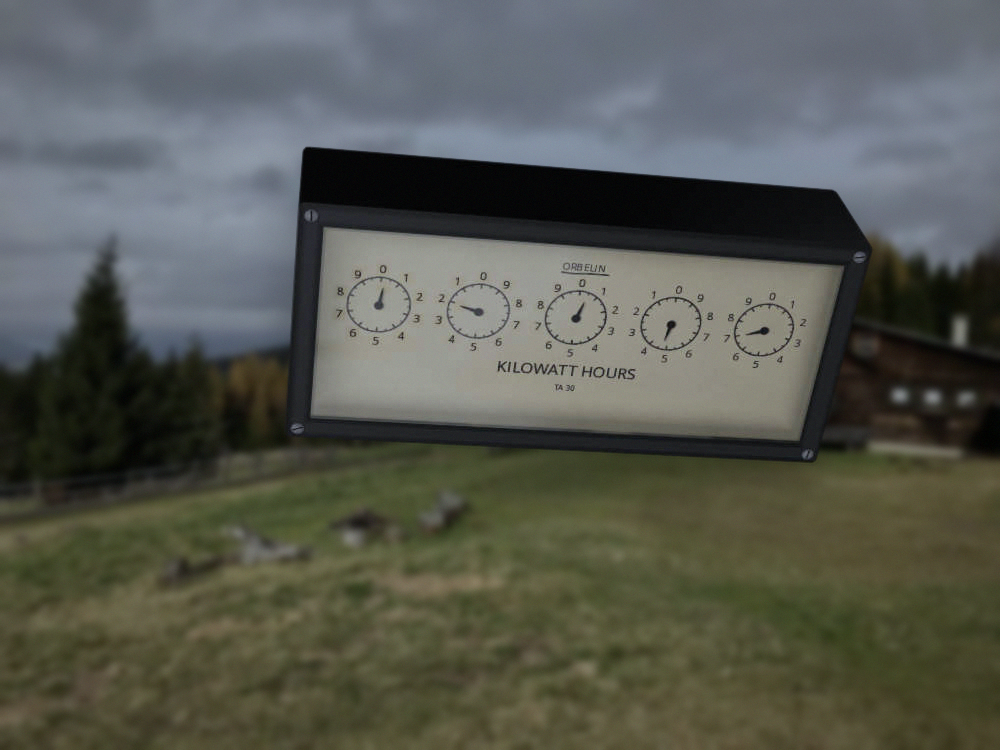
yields 2047 kWh
